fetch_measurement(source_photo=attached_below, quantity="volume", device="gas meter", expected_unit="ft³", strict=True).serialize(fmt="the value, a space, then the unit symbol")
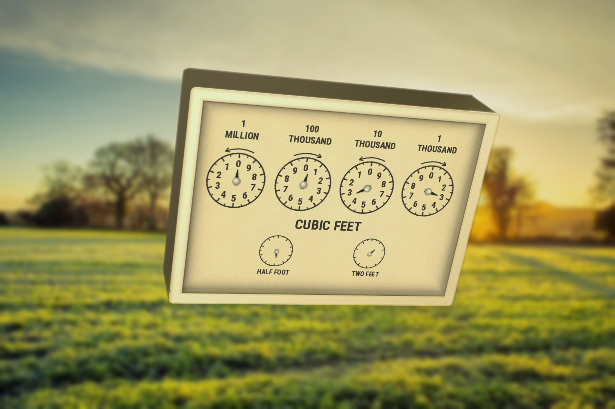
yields 3300 ft³
